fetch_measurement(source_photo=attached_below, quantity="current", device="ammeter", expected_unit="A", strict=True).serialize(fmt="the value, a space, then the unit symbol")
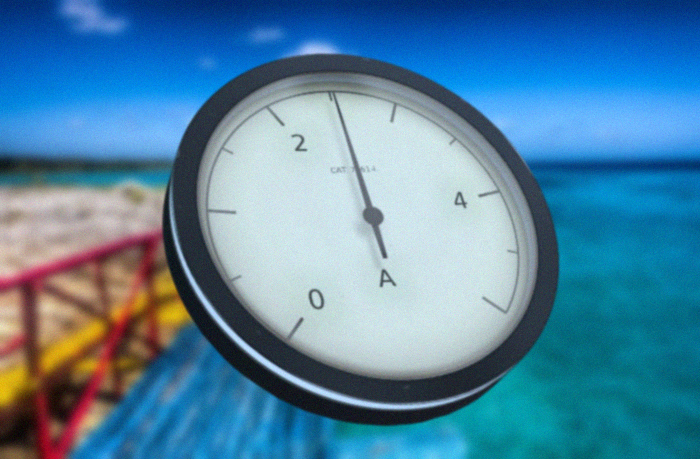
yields 2.5 A
